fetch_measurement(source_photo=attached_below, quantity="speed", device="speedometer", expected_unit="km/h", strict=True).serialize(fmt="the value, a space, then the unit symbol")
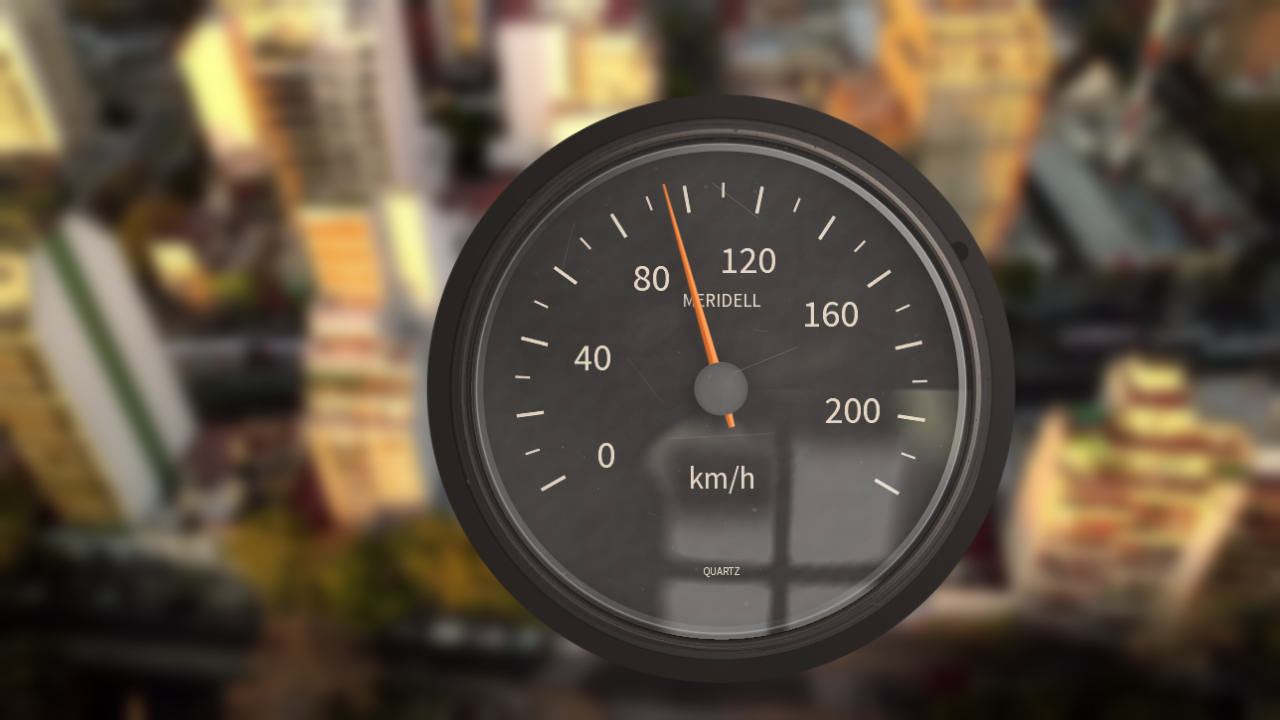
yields 95 km/h
